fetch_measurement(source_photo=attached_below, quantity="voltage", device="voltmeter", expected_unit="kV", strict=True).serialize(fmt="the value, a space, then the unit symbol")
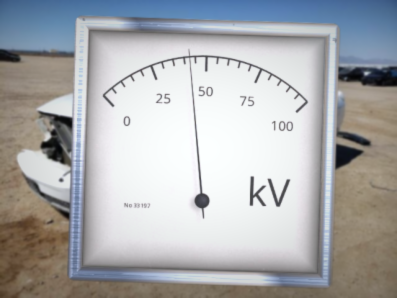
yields 42.5 kV
